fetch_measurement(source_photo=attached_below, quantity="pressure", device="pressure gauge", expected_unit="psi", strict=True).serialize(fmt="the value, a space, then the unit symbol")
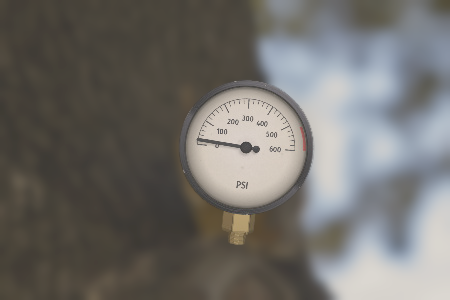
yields 20 psi
